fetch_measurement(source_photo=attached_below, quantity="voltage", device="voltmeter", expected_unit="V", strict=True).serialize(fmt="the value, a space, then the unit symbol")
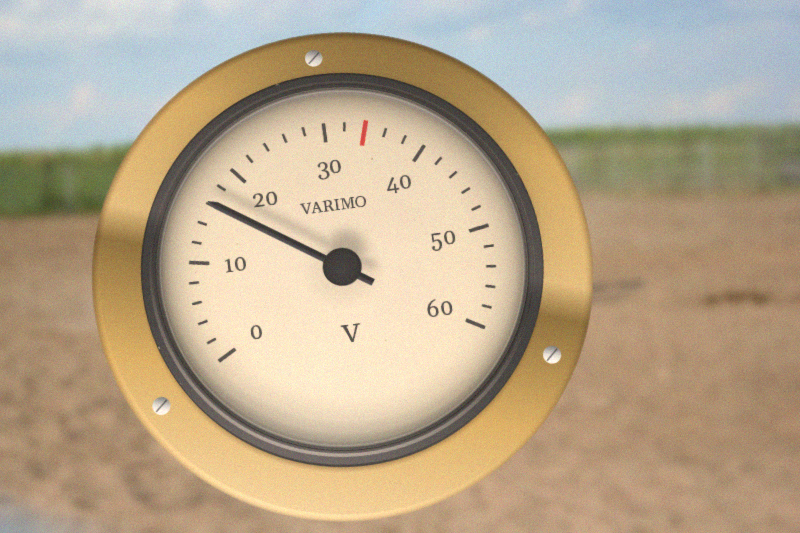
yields 16 V
